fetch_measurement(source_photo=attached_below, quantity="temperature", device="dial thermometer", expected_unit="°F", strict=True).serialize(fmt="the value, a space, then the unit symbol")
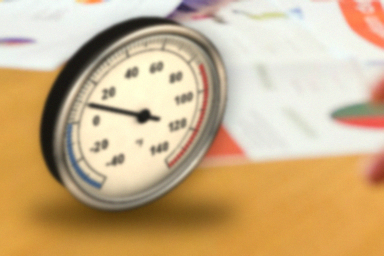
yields 10 °F
